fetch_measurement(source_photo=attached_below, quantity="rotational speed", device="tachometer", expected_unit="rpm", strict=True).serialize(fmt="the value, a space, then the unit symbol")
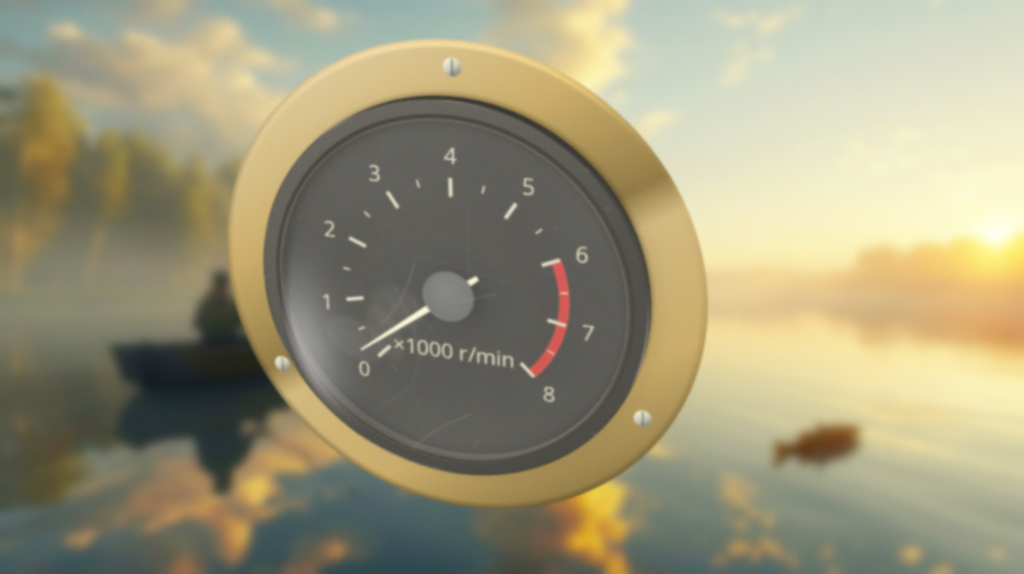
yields 250 rpm
